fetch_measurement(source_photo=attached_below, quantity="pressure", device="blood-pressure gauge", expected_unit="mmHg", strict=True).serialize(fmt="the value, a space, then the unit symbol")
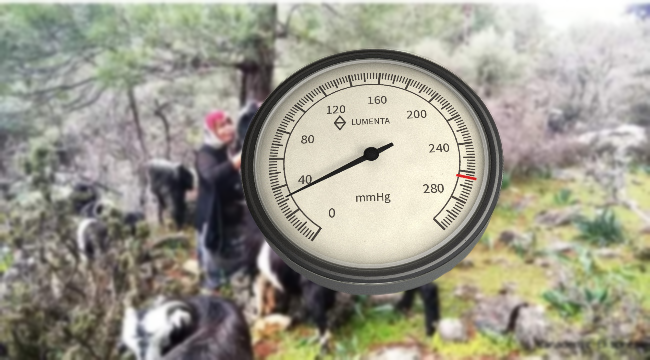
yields 30 mmHg
